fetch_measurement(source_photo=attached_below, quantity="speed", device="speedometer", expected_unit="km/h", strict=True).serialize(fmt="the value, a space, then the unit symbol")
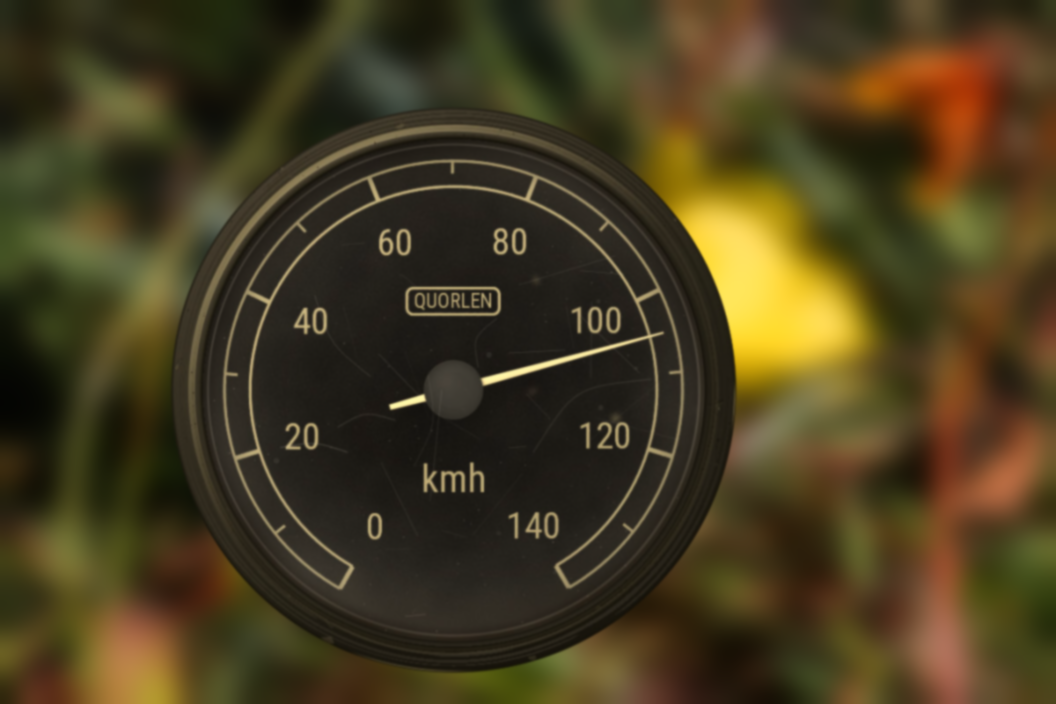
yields 105 km/h
